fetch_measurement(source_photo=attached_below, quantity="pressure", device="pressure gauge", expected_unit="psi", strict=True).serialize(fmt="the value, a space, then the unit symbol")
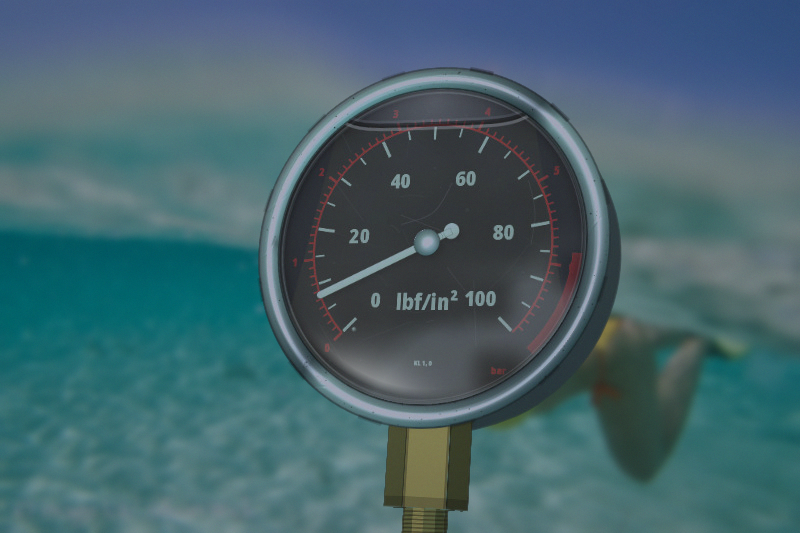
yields 7.5 psi
